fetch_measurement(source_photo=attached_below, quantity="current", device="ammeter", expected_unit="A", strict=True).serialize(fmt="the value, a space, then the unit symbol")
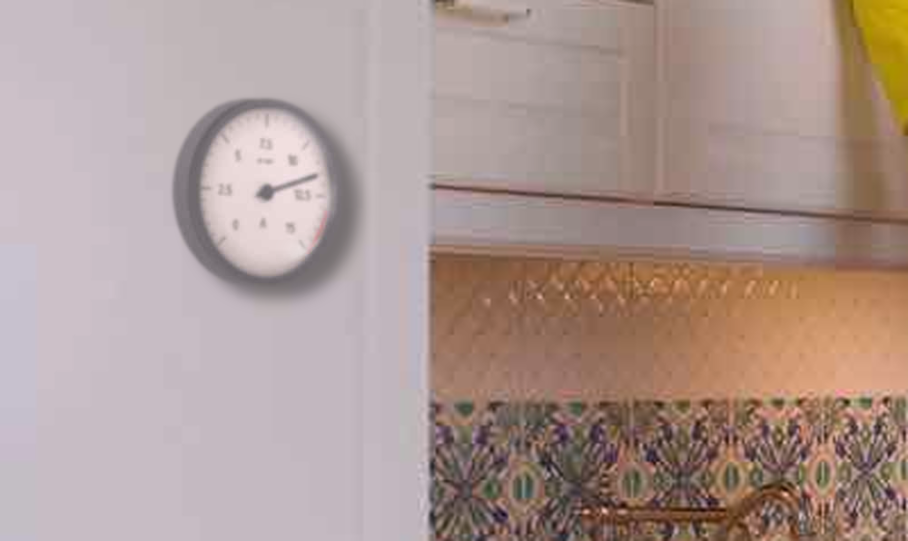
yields 11.5 A
